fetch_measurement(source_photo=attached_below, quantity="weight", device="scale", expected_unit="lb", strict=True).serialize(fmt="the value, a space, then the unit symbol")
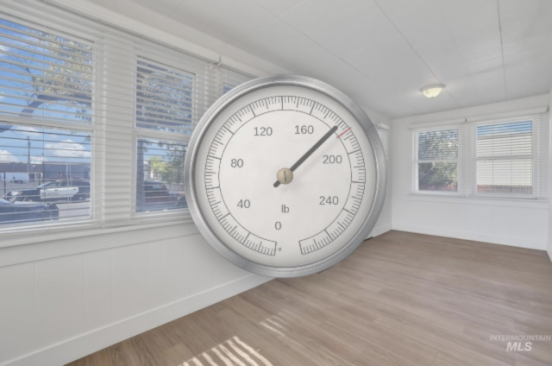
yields 180 lb
